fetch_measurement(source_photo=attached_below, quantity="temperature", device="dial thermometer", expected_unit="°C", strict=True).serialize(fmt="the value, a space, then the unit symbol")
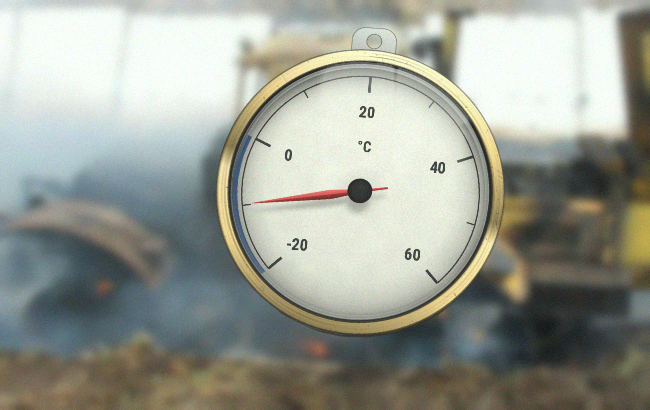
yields -10 °C
